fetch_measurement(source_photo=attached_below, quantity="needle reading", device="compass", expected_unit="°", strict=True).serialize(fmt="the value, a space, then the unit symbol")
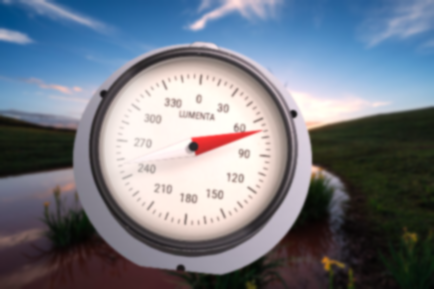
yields 70 °
